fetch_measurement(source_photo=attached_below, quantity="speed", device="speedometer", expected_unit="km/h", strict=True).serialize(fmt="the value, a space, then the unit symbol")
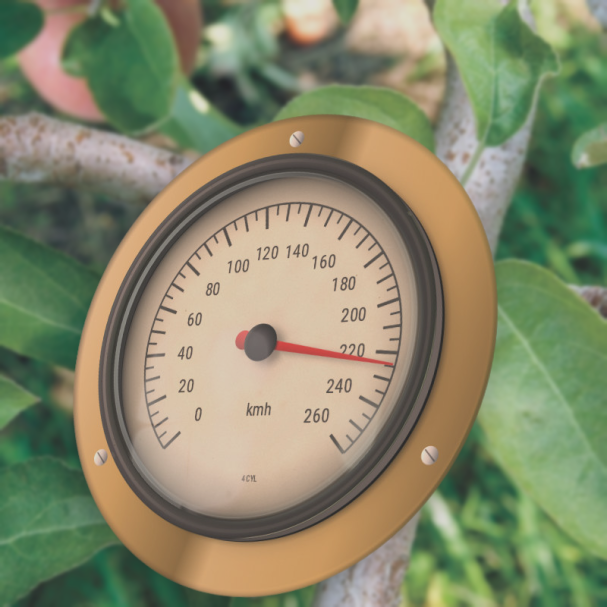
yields 225 km/h
